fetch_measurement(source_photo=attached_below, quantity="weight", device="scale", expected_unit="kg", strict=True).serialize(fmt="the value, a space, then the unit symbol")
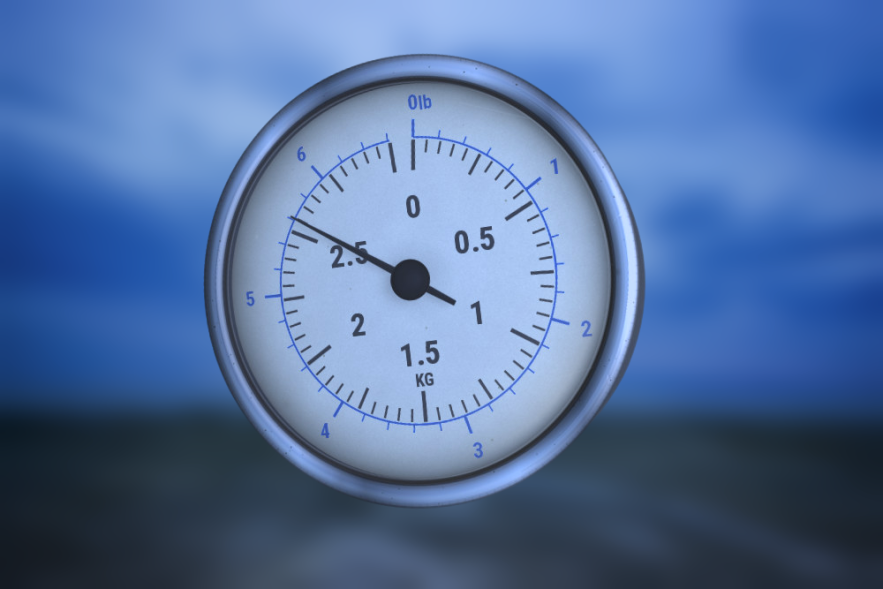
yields 2.55 kg
